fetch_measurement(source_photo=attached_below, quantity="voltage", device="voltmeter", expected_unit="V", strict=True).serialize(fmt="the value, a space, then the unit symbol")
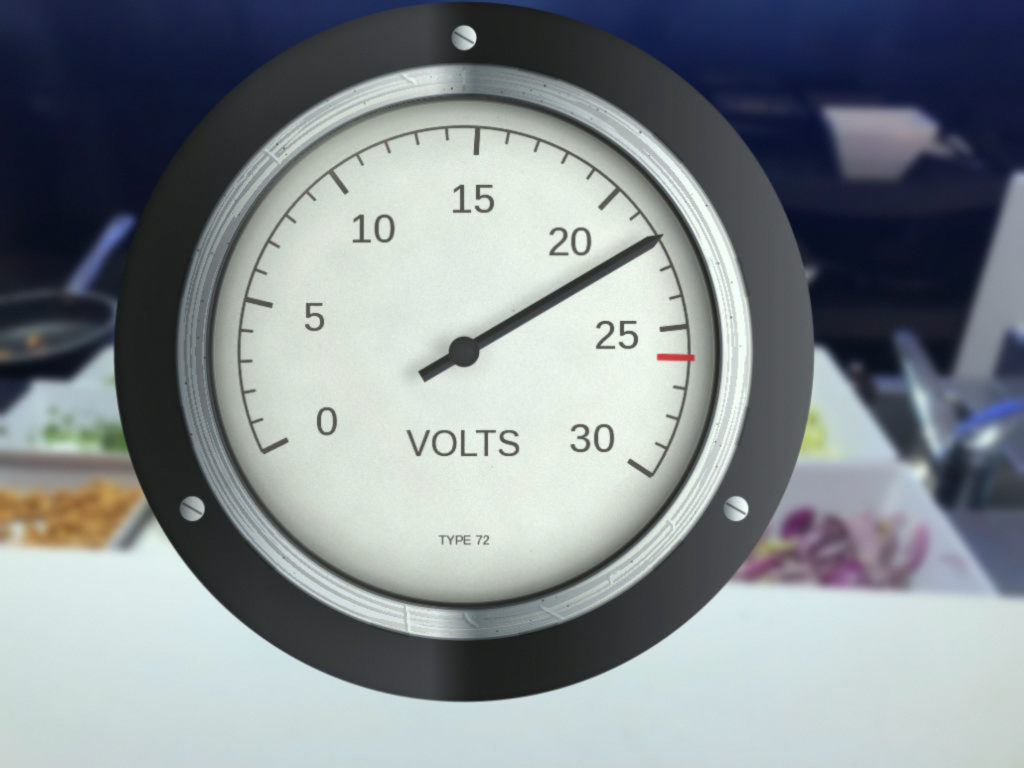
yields 22 V
